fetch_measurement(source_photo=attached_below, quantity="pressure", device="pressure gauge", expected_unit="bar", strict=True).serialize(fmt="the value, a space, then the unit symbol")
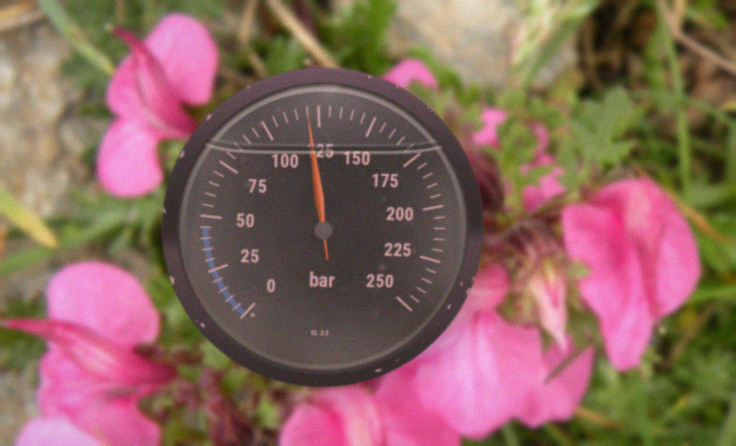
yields 120 bar
